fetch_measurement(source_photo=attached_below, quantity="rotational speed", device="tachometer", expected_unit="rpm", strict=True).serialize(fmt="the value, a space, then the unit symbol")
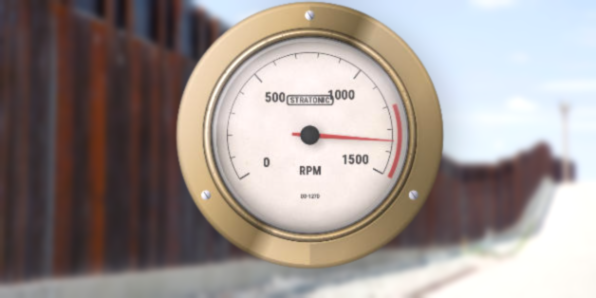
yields 1350 rpm
